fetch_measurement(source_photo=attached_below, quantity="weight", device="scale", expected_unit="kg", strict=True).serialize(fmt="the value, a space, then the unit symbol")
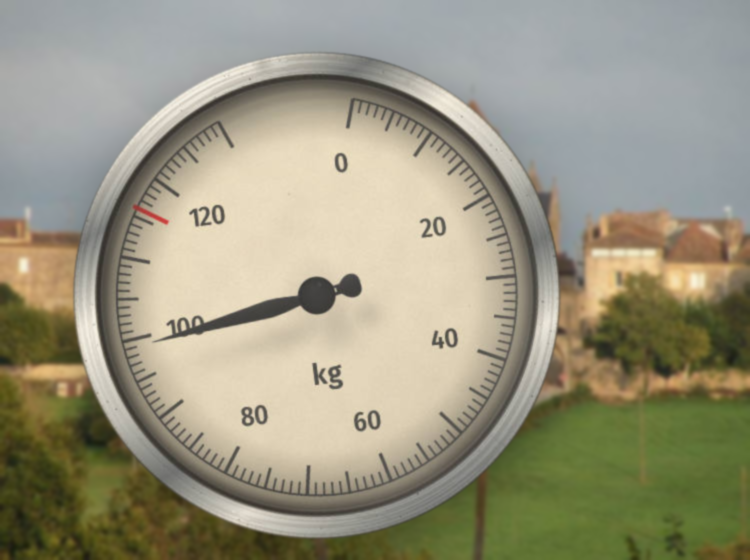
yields 99 kg
